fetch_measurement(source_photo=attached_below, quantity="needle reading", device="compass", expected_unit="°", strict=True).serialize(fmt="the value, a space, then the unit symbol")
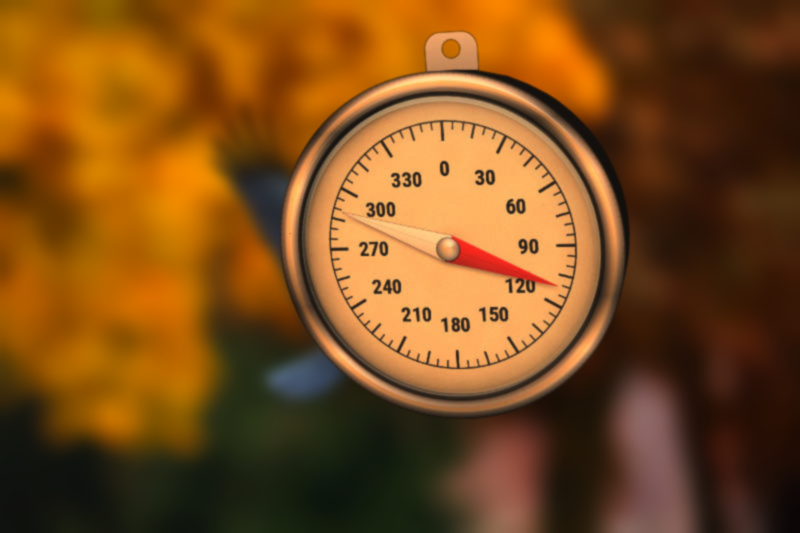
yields 110 °
